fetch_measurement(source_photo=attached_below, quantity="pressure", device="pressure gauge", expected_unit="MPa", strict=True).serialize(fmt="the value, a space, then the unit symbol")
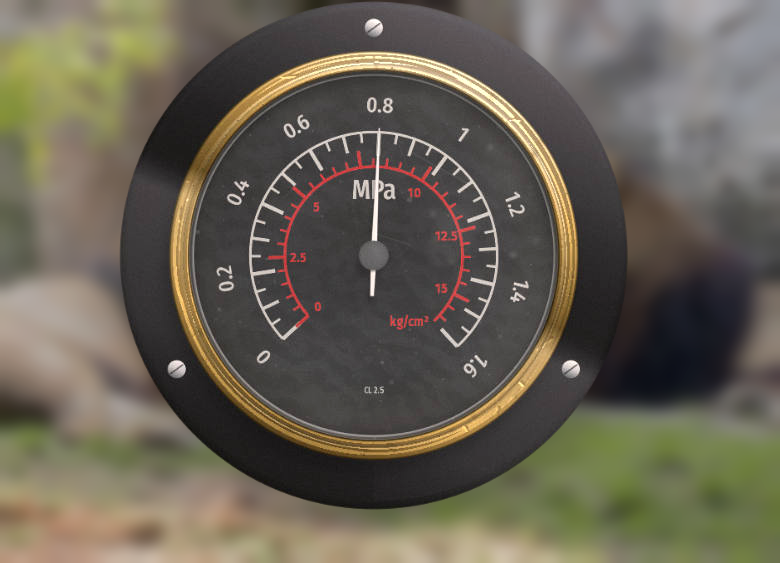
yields 0.8 MPa
